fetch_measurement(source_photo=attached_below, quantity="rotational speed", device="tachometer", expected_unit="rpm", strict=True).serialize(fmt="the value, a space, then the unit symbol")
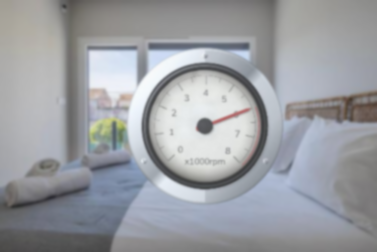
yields 6000 rpm
